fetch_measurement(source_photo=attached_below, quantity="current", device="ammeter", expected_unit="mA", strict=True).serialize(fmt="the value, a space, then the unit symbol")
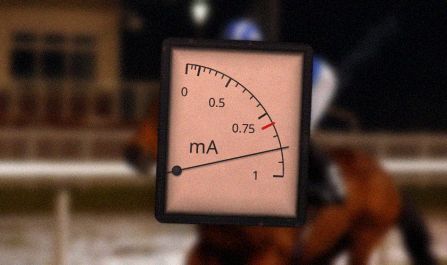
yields 0.9 mA
